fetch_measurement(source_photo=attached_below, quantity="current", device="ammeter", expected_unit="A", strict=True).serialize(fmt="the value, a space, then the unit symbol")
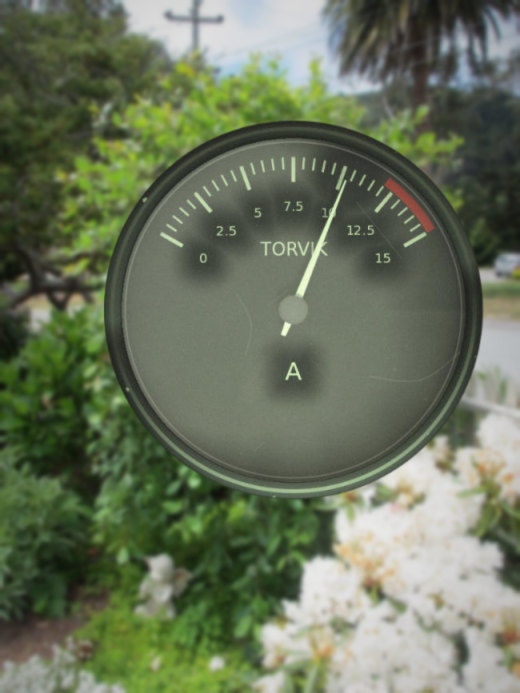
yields 10.25 A
